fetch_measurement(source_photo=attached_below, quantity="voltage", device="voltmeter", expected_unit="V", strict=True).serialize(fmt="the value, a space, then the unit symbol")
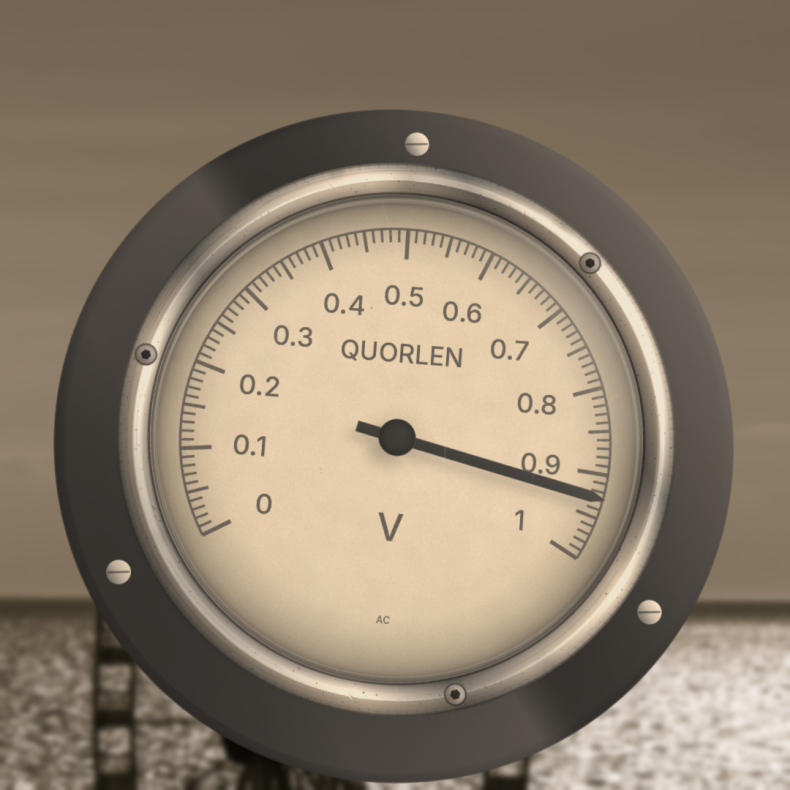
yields 0.93 V
